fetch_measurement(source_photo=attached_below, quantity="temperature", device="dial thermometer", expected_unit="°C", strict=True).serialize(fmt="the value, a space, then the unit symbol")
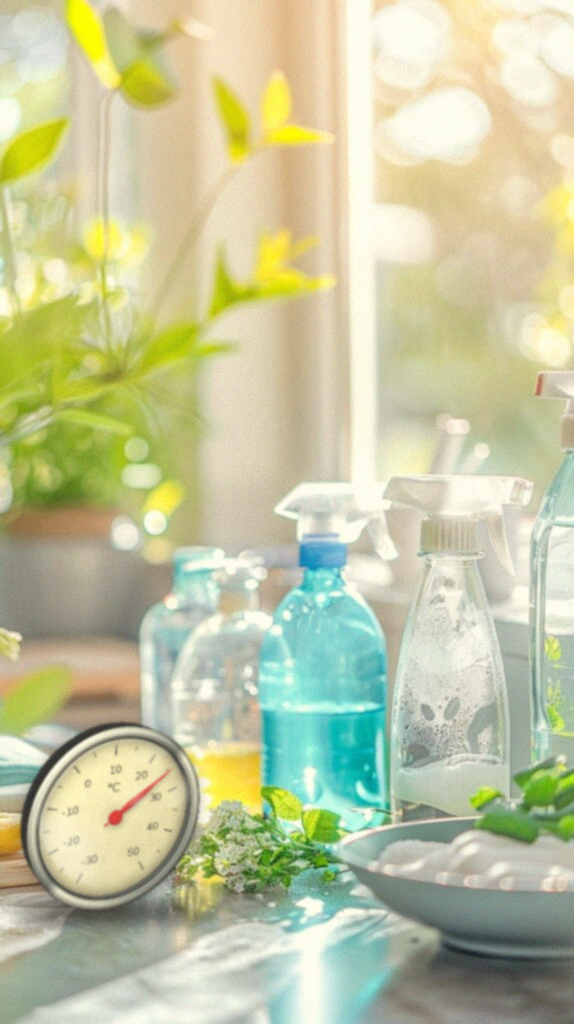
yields 25 °C
